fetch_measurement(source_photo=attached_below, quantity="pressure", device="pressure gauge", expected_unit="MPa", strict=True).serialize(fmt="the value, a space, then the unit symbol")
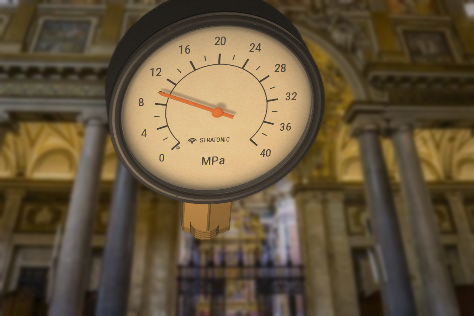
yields 10 MPa
